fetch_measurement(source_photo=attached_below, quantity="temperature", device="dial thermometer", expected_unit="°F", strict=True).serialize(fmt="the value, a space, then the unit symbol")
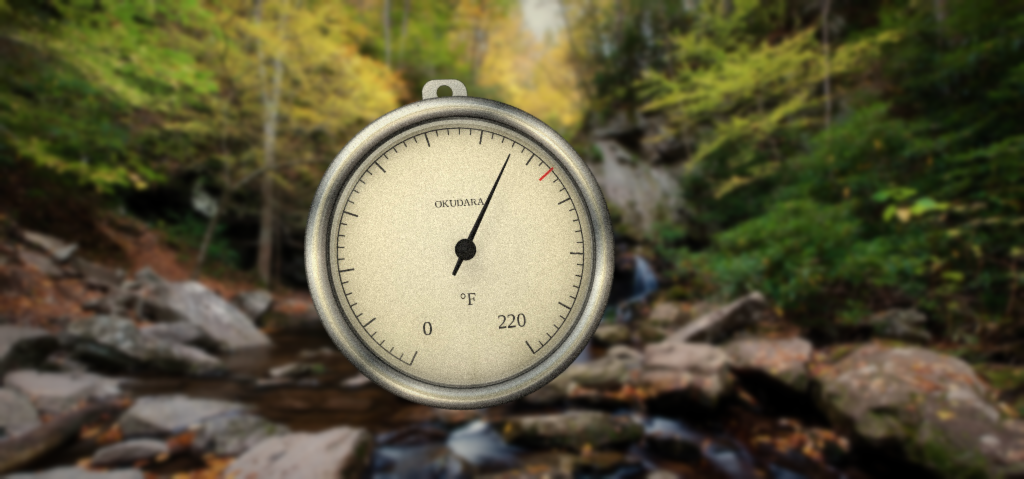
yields 132 °F
